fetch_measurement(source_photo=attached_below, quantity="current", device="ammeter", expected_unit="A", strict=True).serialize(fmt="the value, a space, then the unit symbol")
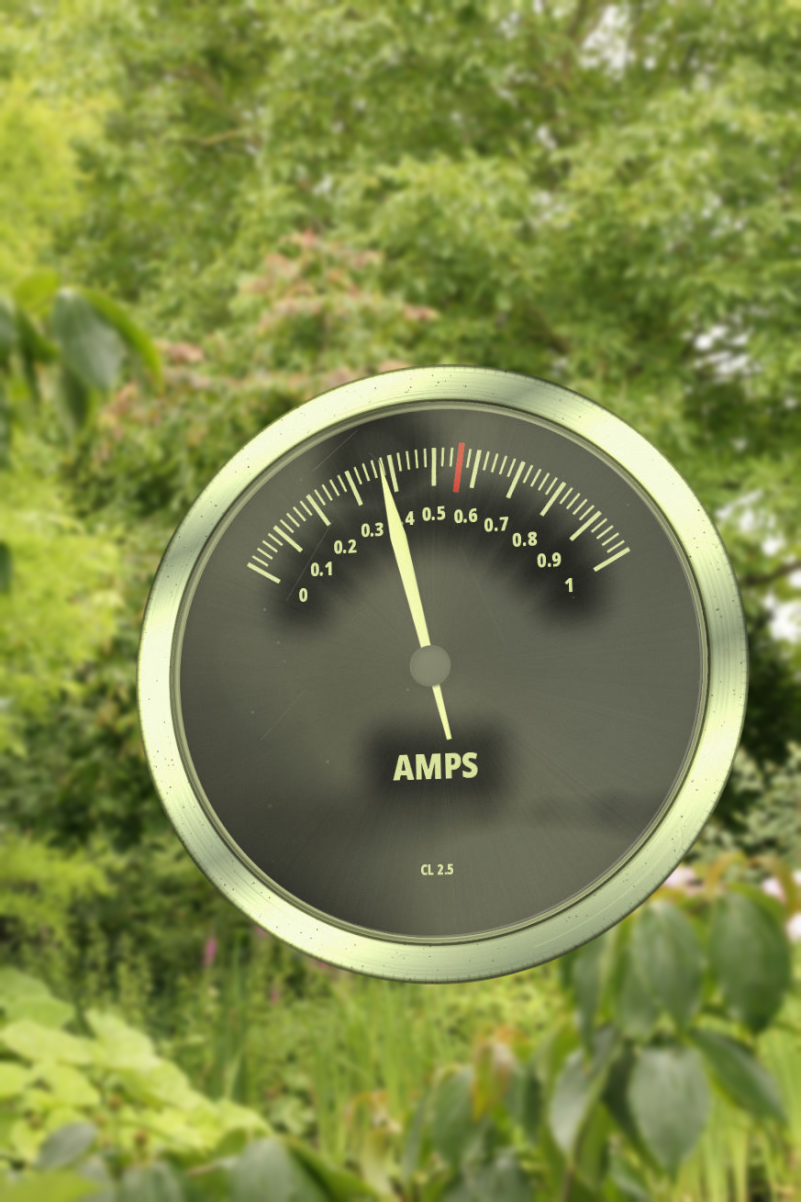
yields 0.38 A
